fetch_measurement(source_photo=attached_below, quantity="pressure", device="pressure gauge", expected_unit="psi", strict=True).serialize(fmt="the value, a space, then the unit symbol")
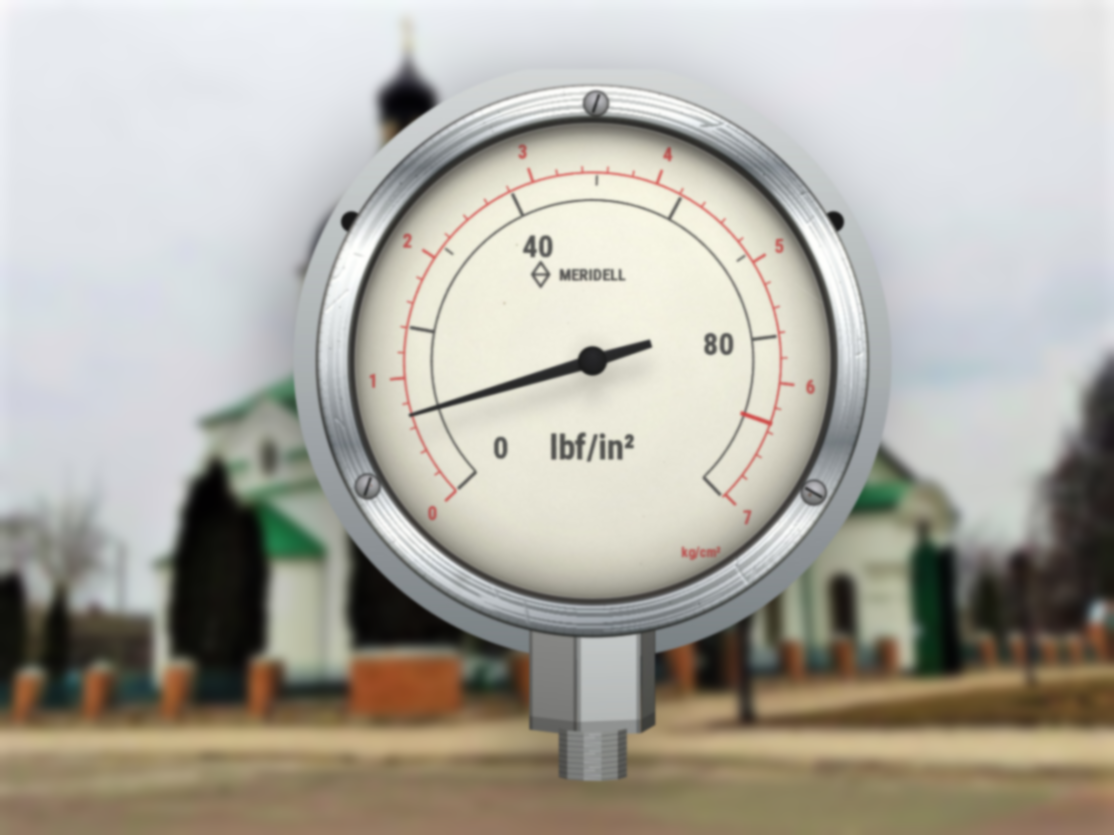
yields 10 psi
